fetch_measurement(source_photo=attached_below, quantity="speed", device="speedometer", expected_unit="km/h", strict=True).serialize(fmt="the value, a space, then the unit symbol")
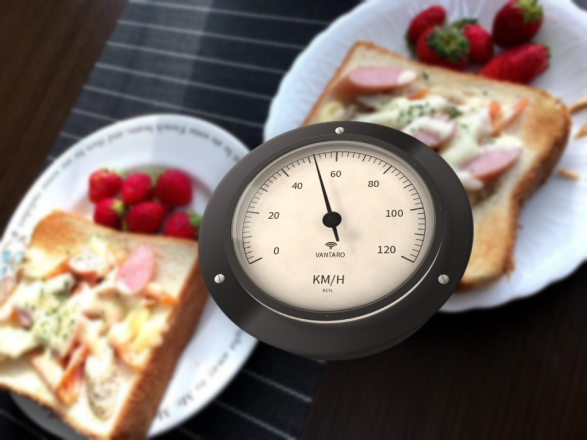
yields 52 km/h
